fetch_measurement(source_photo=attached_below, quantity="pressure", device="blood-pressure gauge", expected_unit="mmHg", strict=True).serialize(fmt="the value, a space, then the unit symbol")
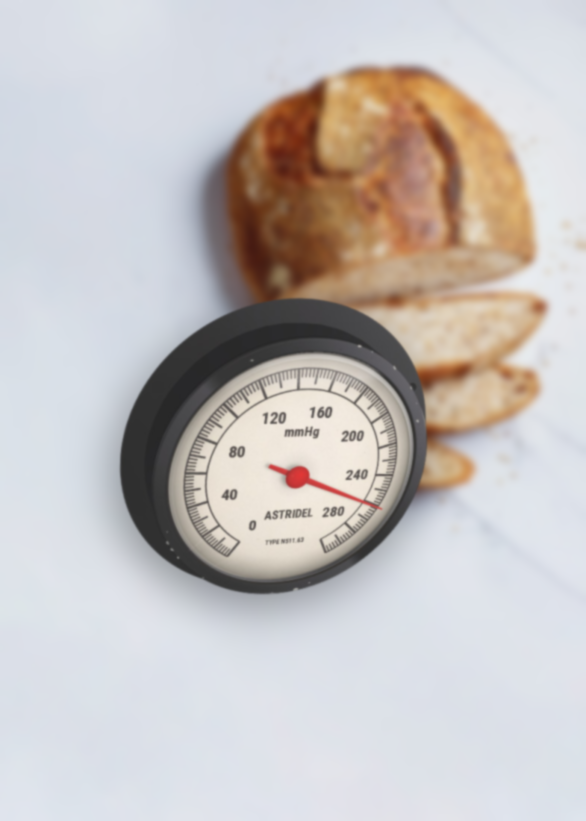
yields 260 mmHg
